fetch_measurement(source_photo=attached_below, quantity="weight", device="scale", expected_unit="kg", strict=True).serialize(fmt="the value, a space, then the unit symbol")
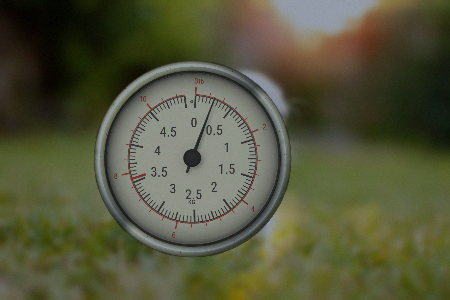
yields 0.25 kg
